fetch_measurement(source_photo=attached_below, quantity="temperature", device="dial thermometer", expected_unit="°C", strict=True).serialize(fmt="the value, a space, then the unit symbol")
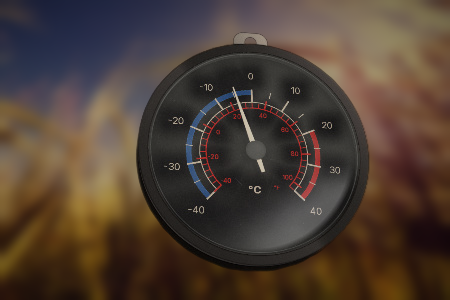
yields -5 °C
